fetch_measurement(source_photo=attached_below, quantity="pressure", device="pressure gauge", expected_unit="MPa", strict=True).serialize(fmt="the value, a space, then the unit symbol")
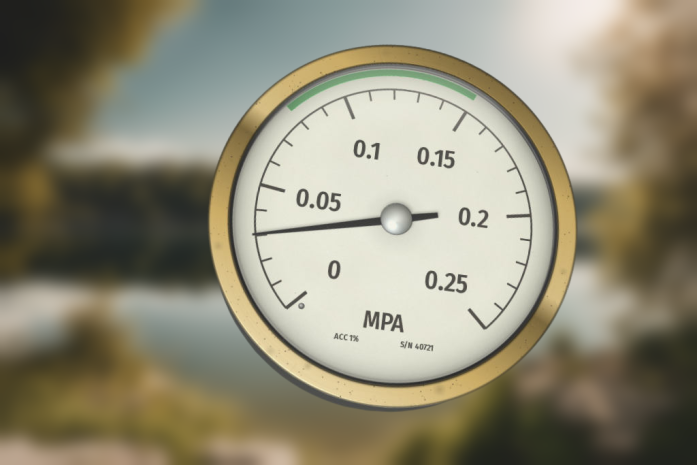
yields 0.03 MPa
